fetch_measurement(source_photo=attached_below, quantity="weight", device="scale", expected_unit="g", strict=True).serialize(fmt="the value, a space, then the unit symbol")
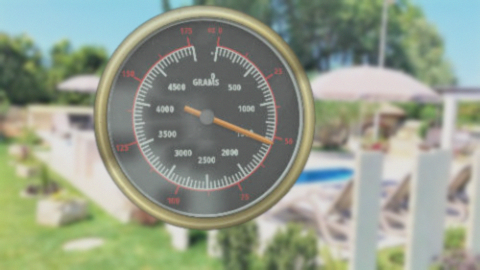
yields 1500 g
